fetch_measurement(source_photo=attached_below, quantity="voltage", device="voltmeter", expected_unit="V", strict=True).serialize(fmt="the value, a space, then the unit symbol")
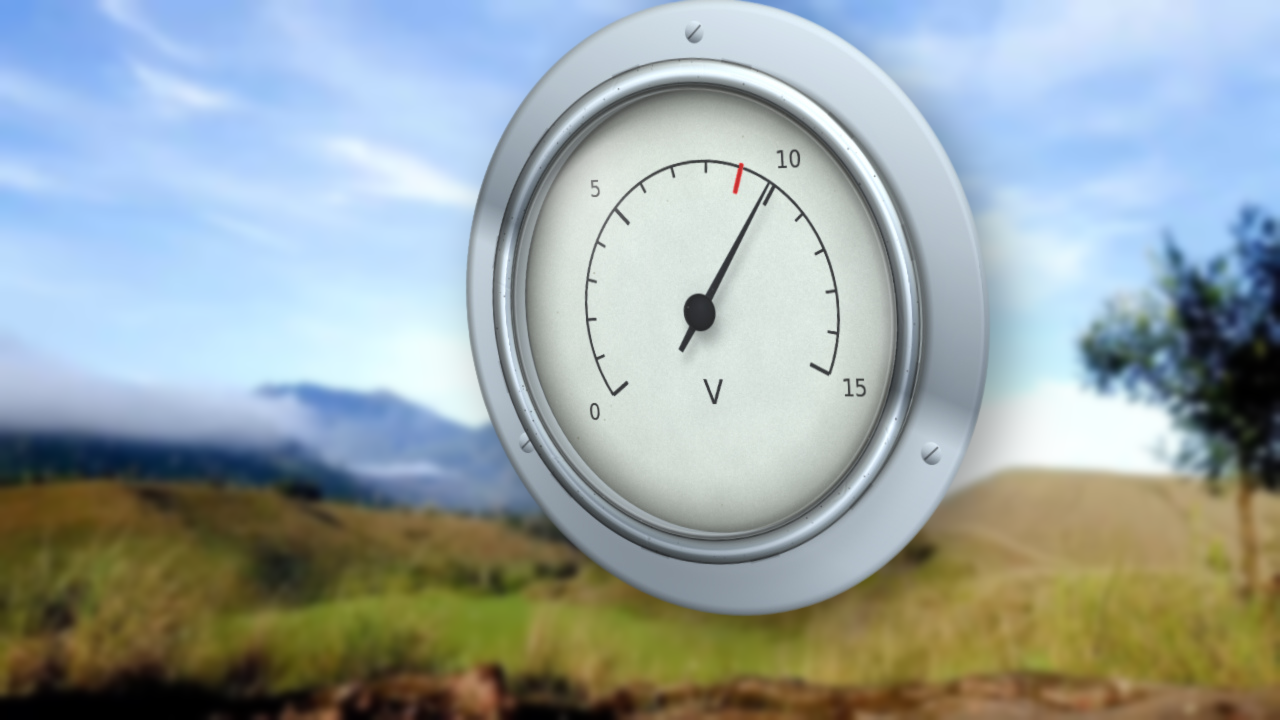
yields 10 V
